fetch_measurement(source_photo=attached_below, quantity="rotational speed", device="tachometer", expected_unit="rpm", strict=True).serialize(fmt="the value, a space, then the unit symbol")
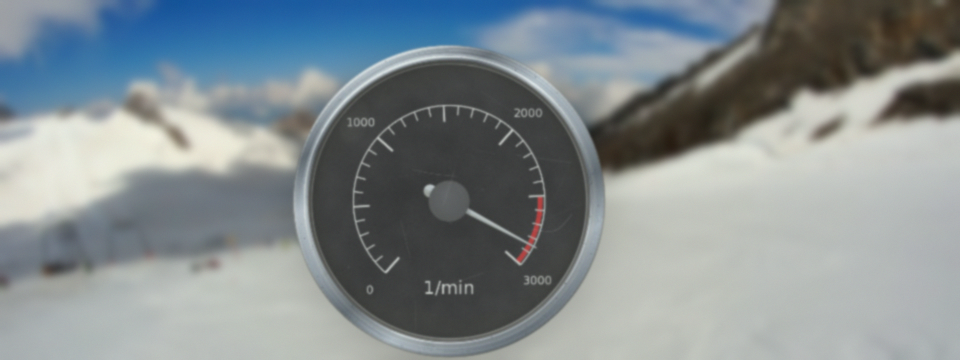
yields 2850 rpm
